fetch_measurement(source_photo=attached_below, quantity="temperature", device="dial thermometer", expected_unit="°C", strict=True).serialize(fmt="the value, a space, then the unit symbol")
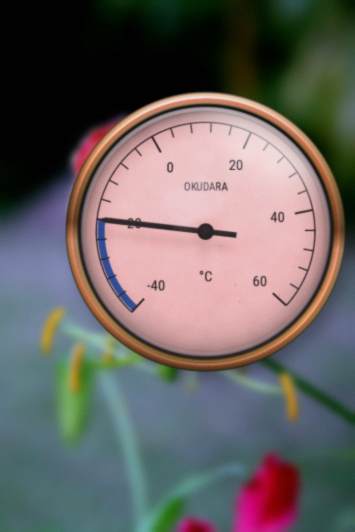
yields -20 °C
